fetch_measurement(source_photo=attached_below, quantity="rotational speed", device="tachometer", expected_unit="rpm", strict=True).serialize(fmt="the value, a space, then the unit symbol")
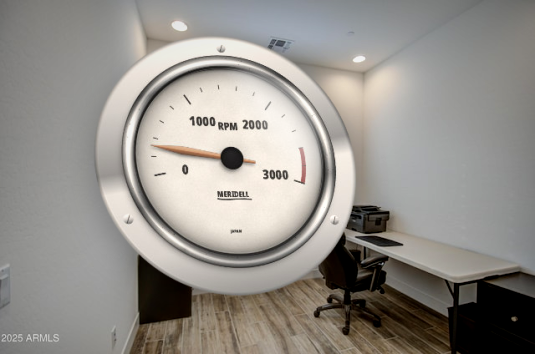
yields 300 rpm
